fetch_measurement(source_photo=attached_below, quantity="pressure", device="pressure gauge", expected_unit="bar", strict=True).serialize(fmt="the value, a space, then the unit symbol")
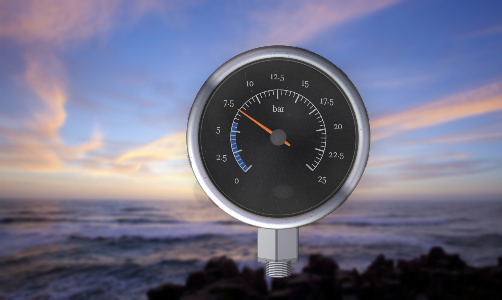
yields 7.5 bar
